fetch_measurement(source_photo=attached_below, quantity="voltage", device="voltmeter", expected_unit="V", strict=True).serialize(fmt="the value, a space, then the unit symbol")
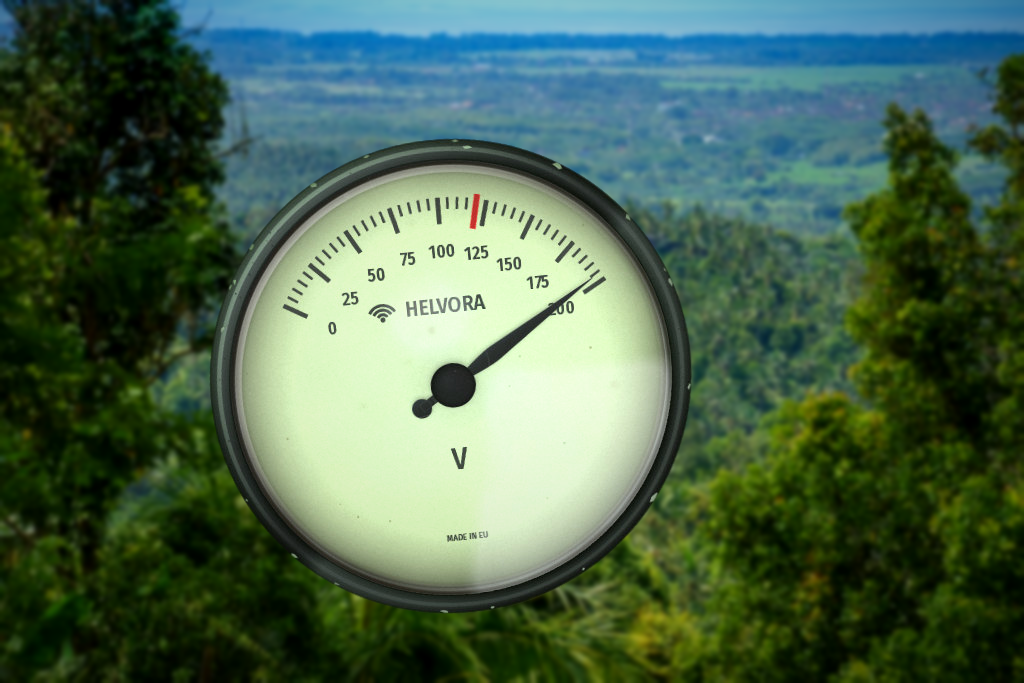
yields 195 V
